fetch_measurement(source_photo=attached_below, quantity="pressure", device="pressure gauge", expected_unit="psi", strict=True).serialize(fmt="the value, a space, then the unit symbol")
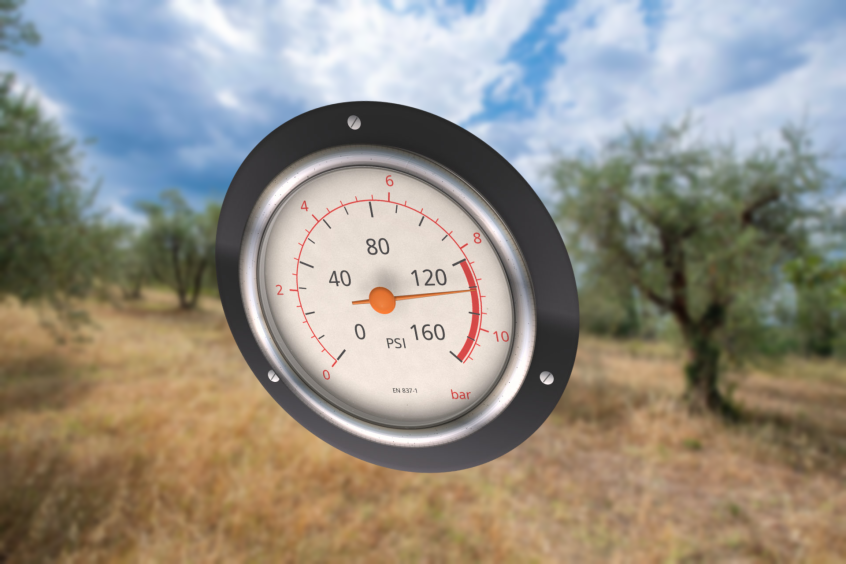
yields 130 psi
